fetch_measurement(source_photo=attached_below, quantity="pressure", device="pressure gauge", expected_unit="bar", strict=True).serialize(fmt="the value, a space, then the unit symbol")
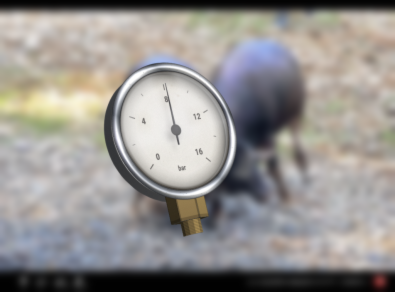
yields 8 bar
